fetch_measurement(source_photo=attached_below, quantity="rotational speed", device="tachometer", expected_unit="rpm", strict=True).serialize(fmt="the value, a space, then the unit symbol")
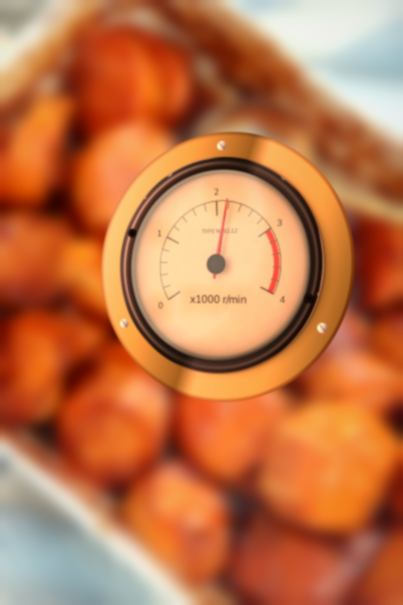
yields 2200 rpm
